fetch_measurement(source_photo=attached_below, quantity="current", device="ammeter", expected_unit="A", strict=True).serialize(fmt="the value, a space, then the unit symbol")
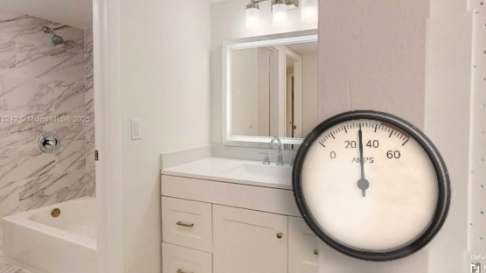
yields 30 A
